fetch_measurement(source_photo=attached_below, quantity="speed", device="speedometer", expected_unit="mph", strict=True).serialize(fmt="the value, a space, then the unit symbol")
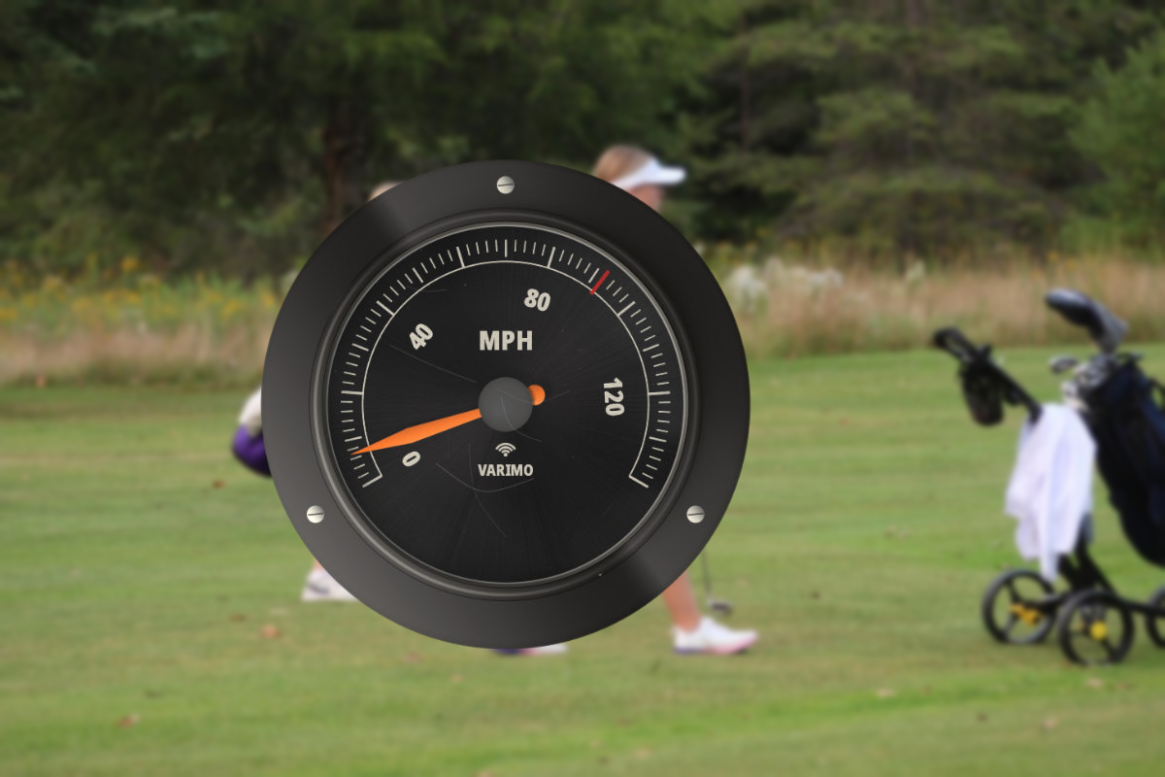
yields 7 mph
